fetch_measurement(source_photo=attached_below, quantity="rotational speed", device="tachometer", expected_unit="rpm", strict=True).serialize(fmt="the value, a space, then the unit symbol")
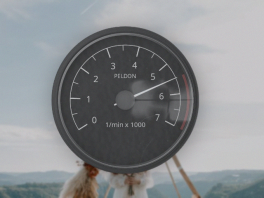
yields 5500 rpm
